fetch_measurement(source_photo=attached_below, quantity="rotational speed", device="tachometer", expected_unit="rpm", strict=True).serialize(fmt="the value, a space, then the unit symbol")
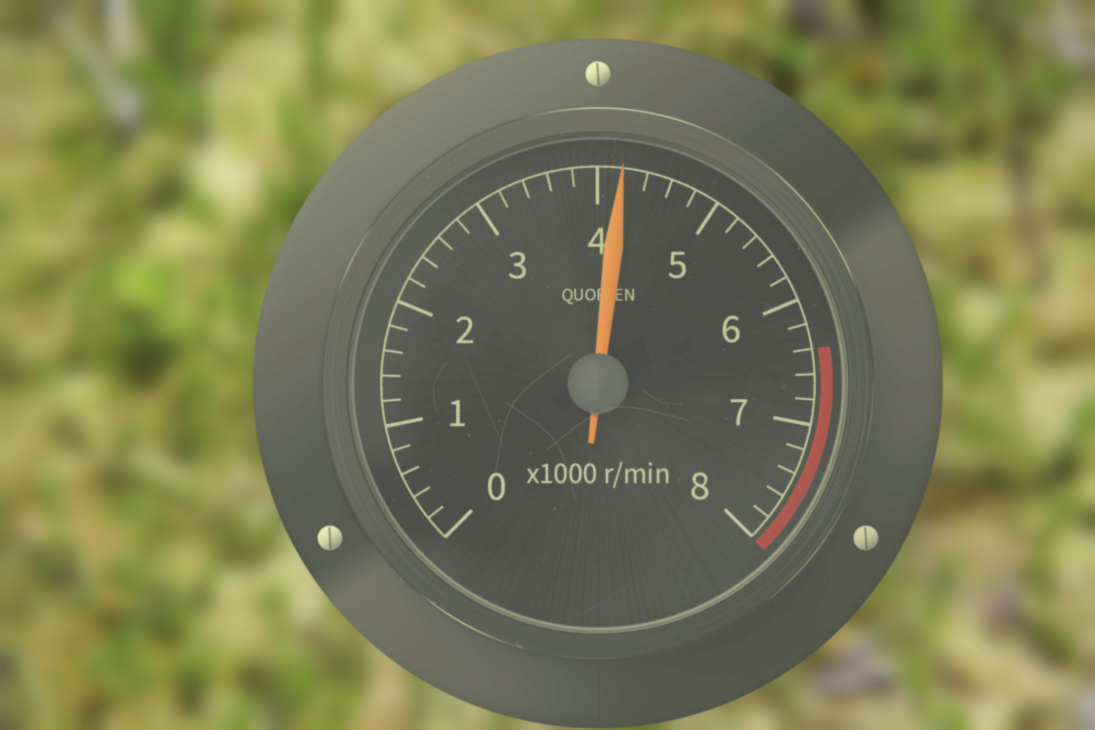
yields 4200 rpm
